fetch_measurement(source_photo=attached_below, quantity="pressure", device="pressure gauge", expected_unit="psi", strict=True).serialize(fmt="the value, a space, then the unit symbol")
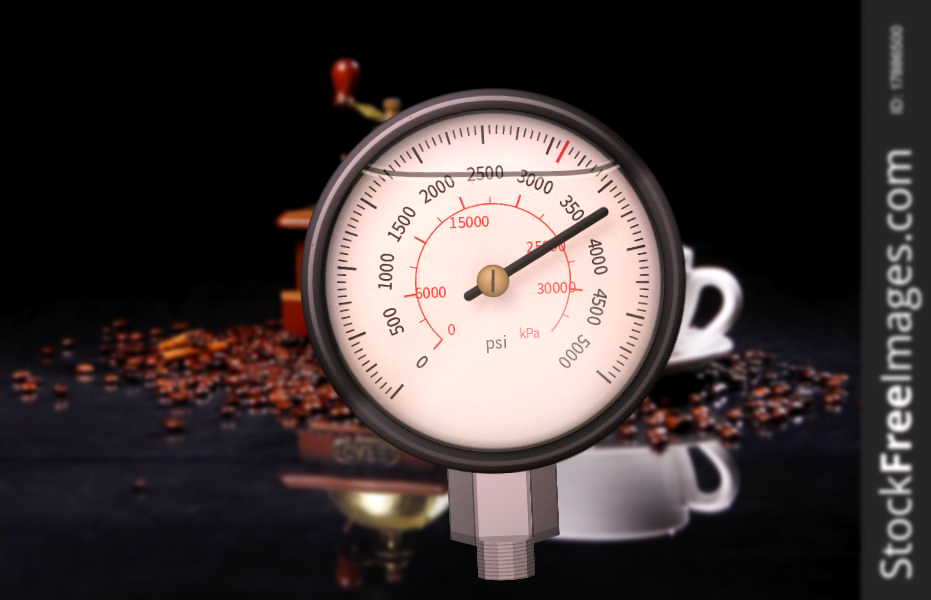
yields 3650 psi
